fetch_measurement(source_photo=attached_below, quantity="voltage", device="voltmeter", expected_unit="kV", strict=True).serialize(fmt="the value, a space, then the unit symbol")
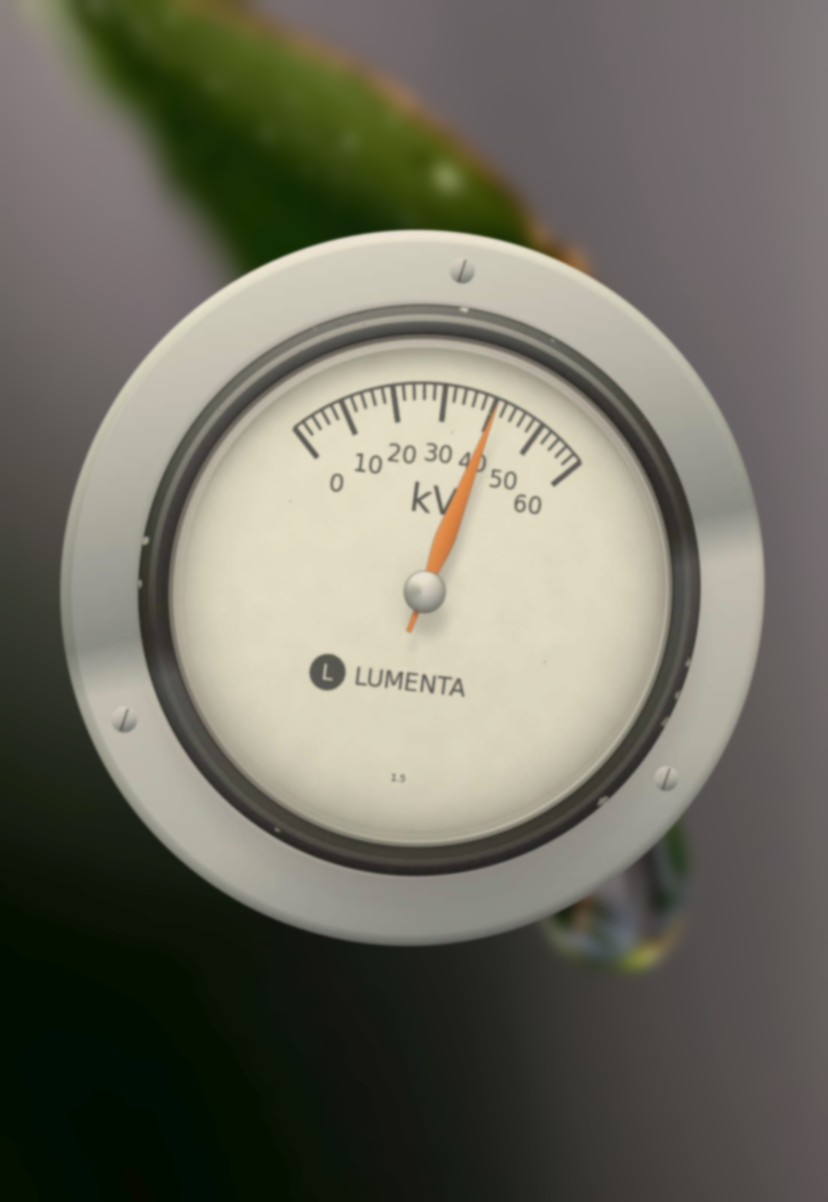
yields 40 kV
